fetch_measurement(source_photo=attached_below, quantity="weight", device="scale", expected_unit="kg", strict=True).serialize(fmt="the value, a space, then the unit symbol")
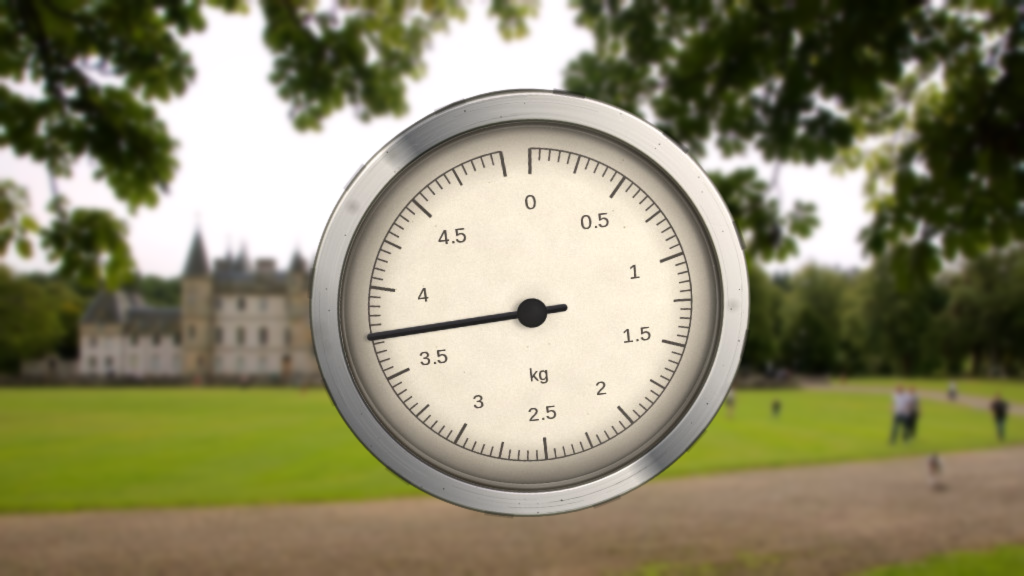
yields 3.75 kg
